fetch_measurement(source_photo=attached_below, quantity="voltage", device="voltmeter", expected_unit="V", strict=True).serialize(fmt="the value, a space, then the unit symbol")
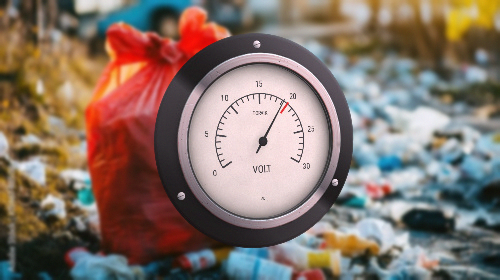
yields 19 V
